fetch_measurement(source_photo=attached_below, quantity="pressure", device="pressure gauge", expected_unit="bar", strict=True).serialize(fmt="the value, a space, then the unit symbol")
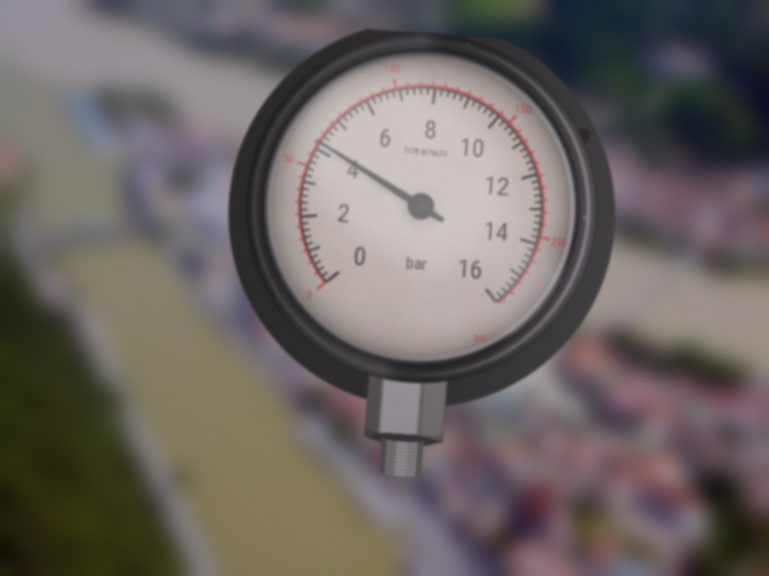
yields 4.2 bar
